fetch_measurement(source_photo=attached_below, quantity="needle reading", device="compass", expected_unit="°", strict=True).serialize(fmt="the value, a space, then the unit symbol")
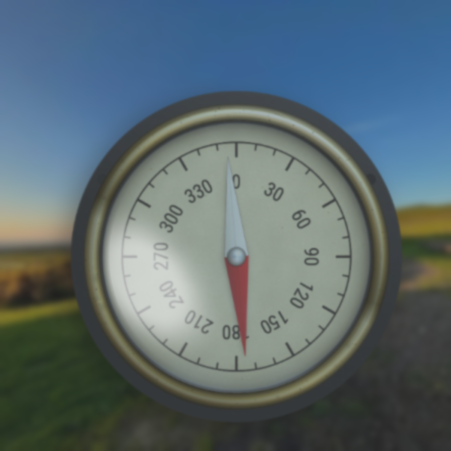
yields 175 °
